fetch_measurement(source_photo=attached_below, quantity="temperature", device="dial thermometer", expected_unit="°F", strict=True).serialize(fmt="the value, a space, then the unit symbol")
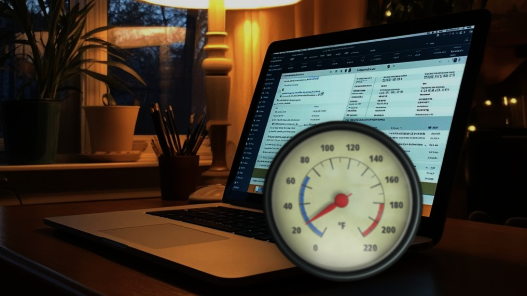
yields 20 °F
